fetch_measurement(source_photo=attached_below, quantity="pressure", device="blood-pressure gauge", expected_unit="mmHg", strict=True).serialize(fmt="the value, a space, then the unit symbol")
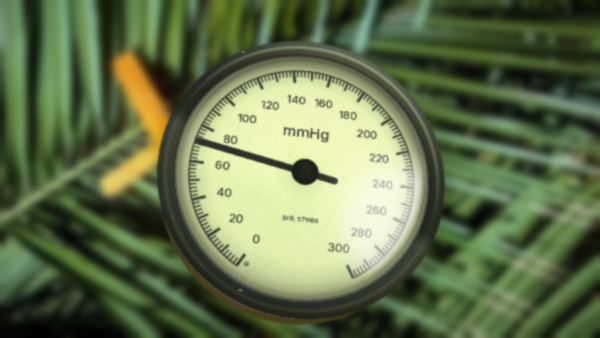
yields 70 mmHg
